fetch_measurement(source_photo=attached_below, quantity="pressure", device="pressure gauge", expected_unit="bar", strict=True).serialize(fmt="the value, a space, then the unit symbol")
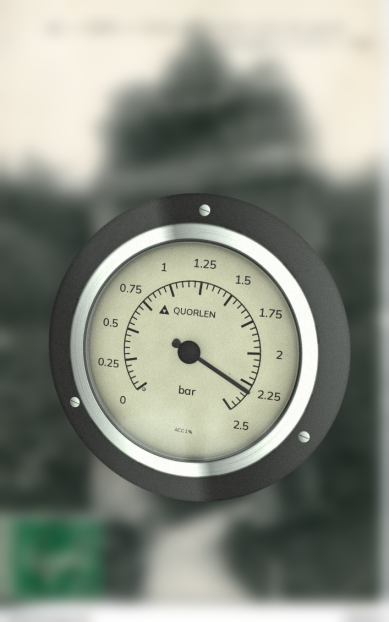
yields 2.3 bar
